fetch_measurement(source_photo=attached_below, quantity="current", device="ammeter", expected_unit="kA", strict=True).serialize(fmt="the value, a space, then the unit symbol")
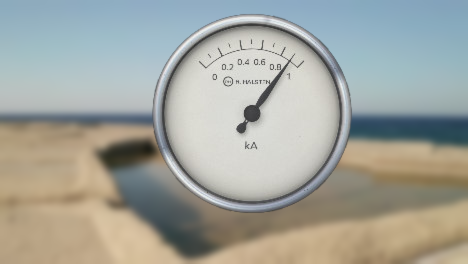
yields 0.9 kA
